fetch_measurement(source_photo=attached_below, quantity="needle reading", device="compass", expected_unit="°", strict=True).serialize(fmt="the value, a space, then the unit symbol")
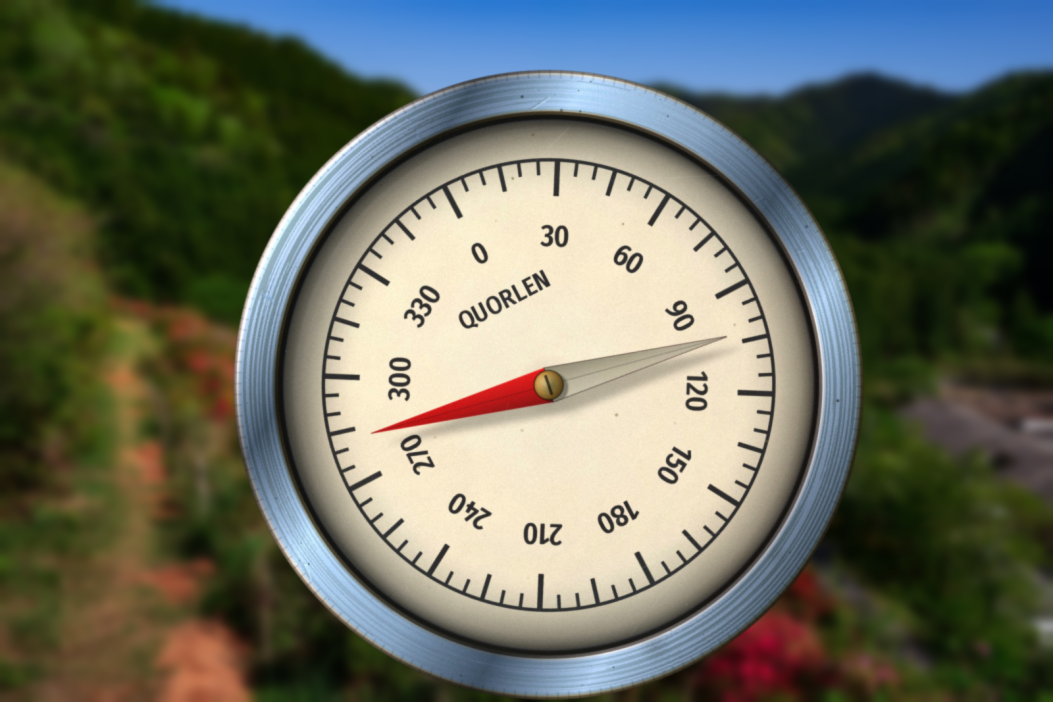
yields 282.5 °
